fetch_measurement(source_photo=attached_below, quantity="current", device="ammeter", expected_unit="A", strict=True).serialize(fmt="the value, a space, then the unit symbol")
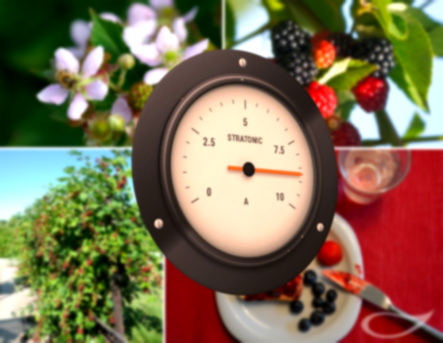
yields 8.75 A
